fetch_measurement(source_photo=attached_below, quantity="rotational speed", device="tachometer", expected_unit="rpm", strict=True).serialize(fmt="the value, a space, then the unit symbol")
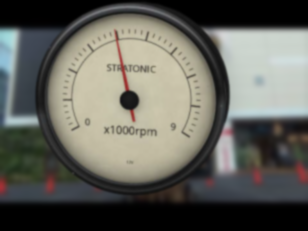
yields 4000 rpm
